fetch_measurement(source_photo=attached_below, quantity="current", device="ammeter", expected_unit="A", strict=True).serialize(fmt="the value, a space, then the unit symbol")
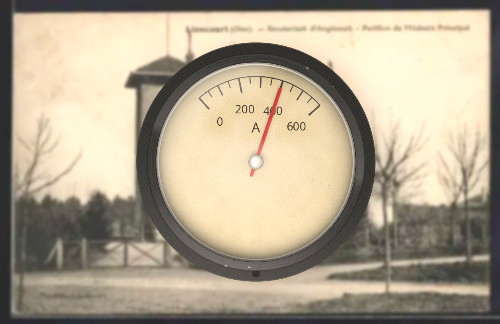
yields 400 A
